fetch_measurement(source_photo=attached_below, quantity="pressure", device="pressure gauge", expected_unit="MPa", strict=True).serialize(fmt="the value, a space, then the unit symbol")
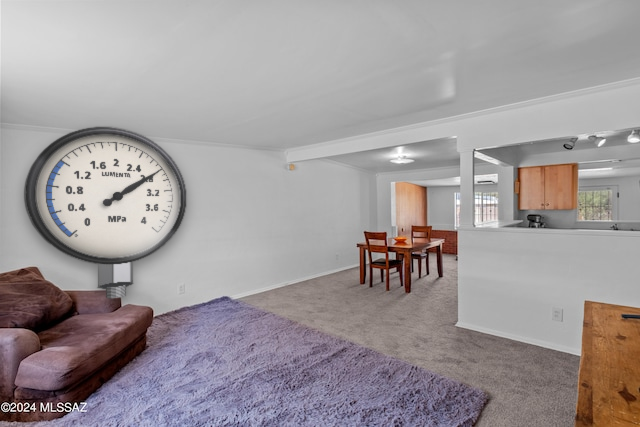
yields 2.8 MPa
